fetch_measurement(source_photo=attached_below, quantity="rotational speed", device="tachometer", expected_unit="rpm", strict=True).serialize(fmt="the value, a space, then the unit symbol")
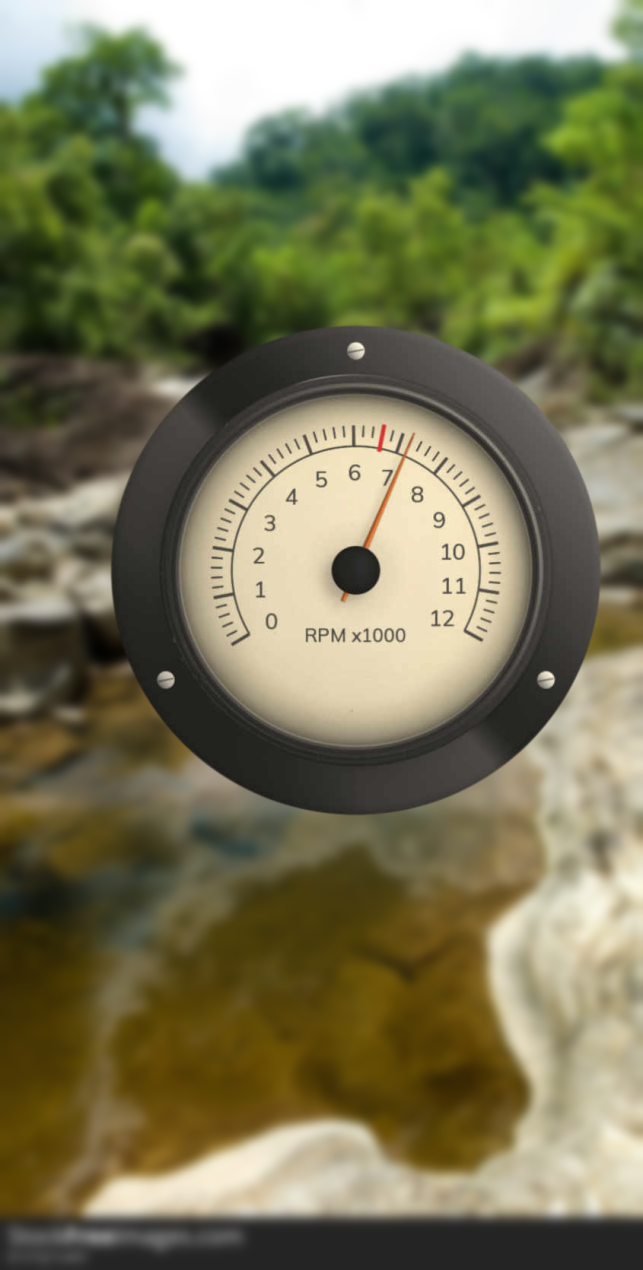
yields 7200 rpm
